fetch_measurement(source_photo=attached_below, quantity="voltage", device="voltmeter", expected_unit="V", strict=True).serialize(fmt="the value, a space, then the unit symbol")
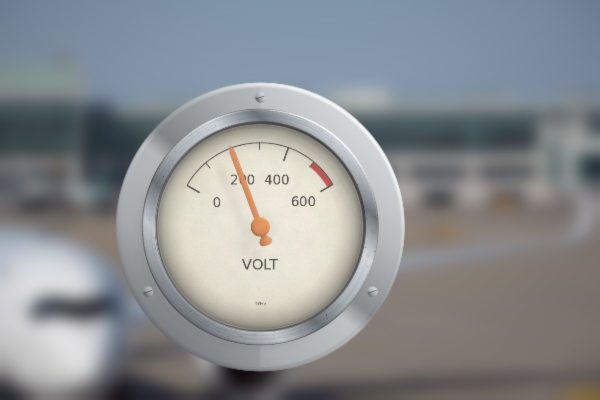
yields 200 V
